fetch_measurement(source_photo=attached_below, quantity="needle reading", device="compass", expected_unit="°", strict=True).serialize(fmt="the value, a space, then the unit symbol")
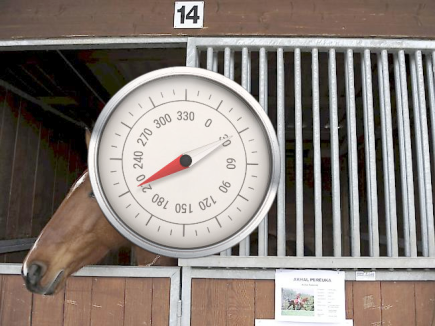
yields 210 °
